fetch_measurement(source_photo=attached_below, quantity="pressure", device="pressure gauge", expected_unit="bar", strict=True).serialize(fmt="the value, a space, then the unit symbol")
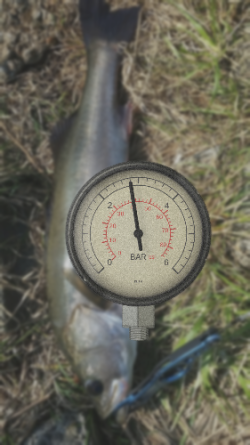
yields 2.8 bar
